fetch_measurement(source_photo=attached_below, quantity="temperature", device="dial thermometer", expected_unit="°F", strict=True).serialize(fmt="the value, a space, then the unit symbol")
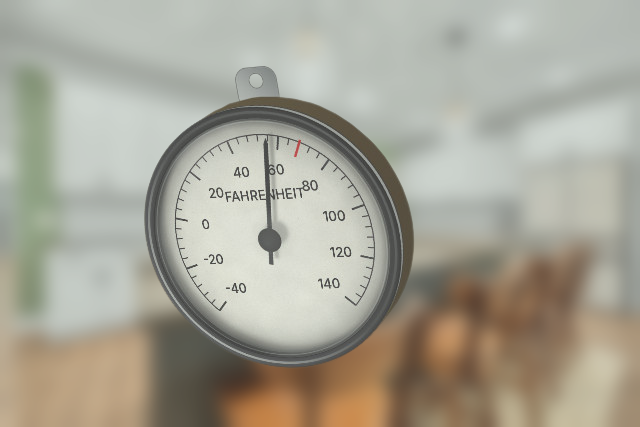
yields 56 °F
